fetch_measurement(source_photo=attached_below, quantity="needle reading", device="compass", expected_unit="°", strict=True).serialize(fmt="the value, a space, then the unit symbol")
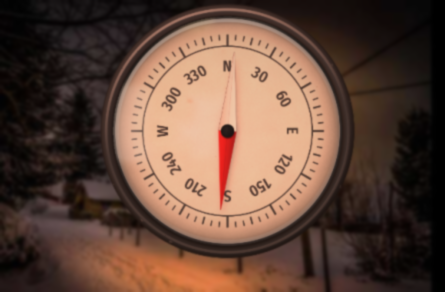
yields 185 °
